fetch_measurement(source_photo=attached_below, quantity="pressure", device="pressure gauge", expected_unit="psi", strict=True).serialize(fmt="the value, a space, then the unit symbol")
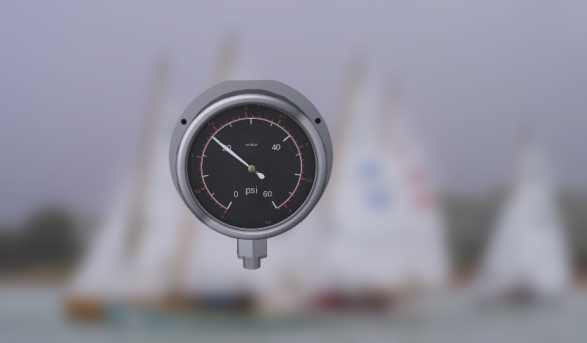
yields 20 psi
